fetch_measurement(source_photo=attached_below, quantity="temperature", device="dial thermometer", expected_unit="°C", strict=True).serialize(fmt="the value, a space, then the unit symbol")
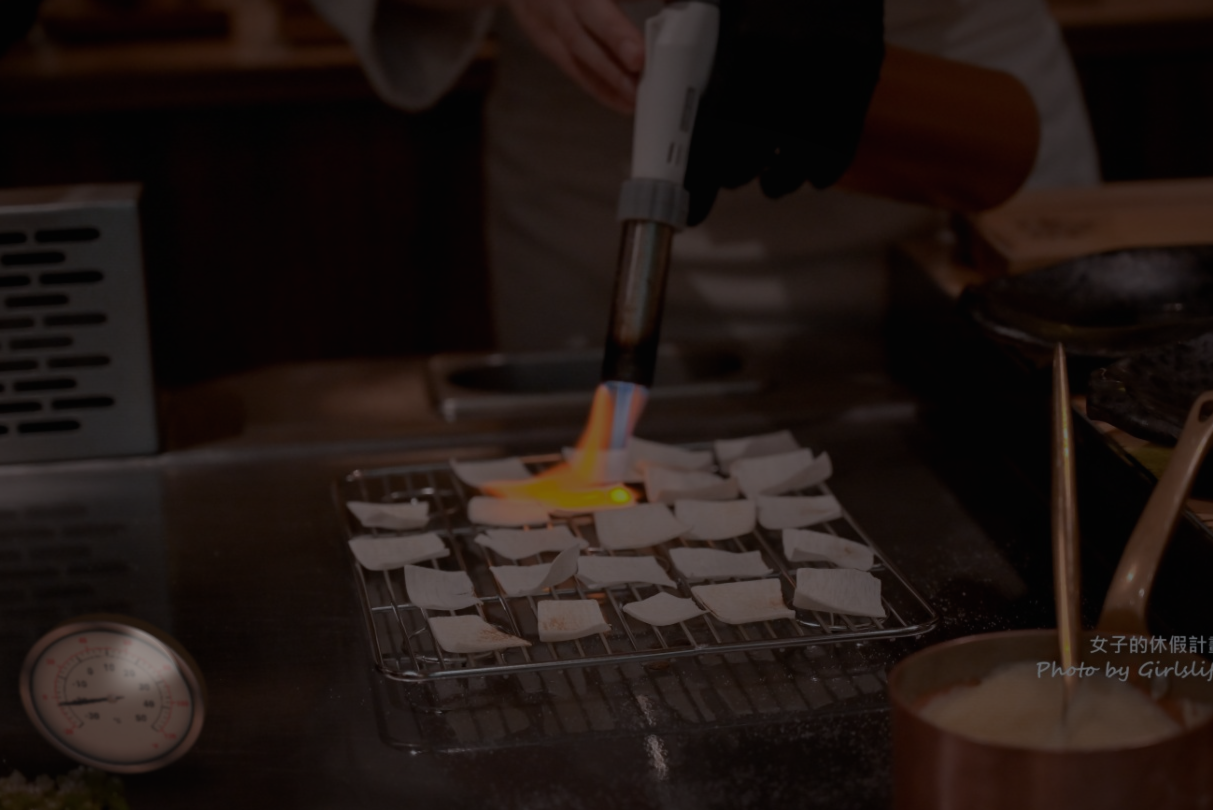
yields -20 °C
